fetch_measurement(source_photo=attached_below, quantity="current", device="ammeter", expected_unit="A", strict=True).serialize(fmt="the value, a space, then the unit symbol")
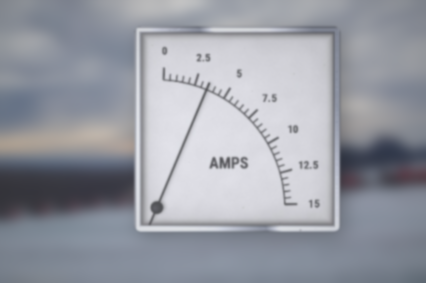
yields 3.5 A
